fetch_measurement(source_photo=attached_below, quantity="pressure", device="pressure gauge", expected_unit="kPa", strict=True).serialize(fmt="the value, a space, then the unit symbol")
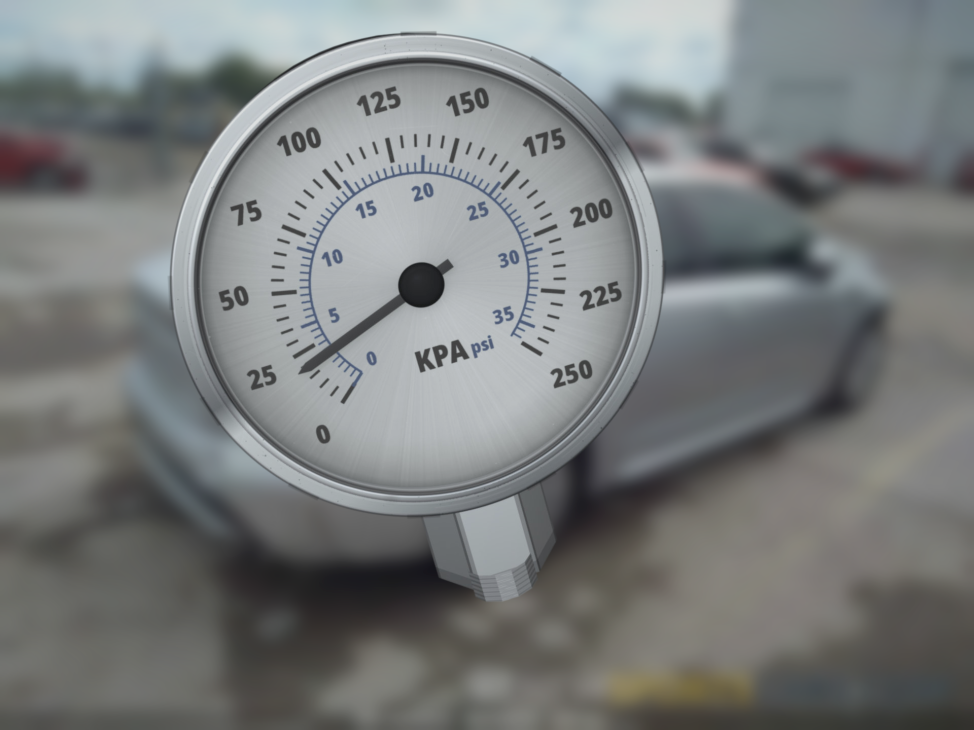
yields 20 kPa
